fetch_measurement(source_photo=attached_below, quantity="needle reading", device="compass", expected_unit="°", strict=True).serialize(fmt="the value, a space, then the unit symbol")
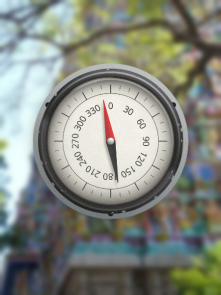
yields 350 °
